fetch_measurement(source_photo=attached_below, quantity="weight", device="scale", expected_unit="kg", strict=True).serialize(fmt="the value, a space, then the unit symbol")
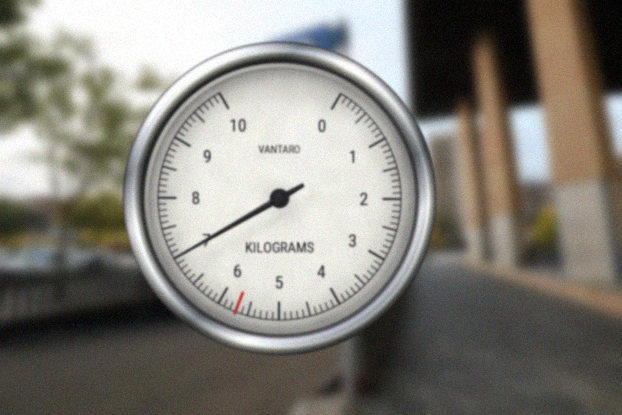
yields 7 kg
